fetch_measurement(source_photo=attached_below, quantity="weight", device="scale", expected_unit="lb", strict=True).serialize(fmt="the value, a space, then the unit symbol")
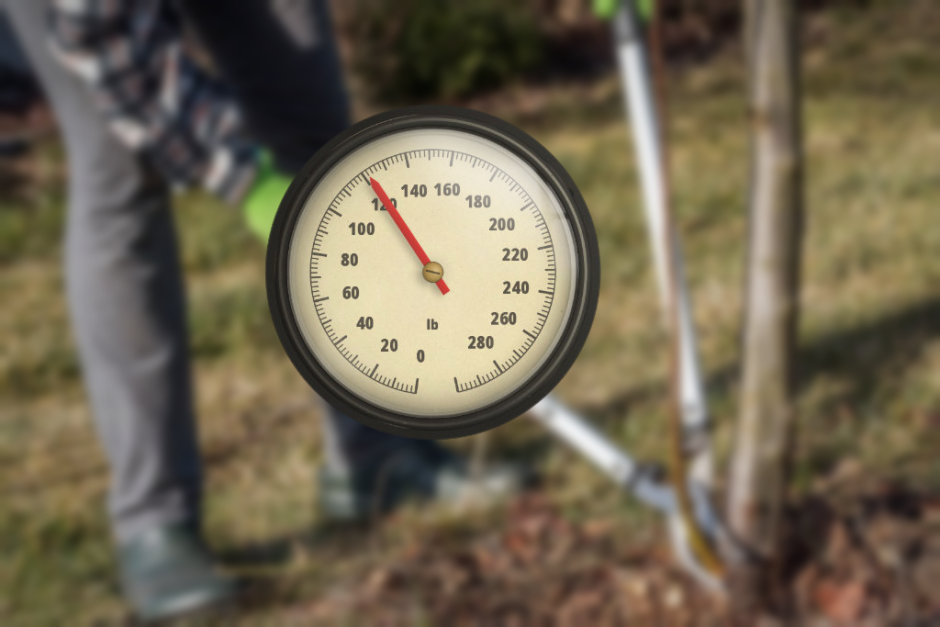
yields 122 lb
